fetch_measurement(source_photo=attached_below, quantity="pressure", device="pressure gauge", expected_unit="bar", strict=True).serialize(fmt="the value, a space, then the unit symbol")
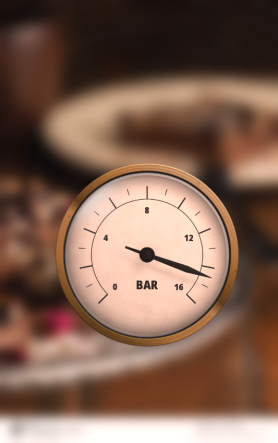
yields 14.5 bar
